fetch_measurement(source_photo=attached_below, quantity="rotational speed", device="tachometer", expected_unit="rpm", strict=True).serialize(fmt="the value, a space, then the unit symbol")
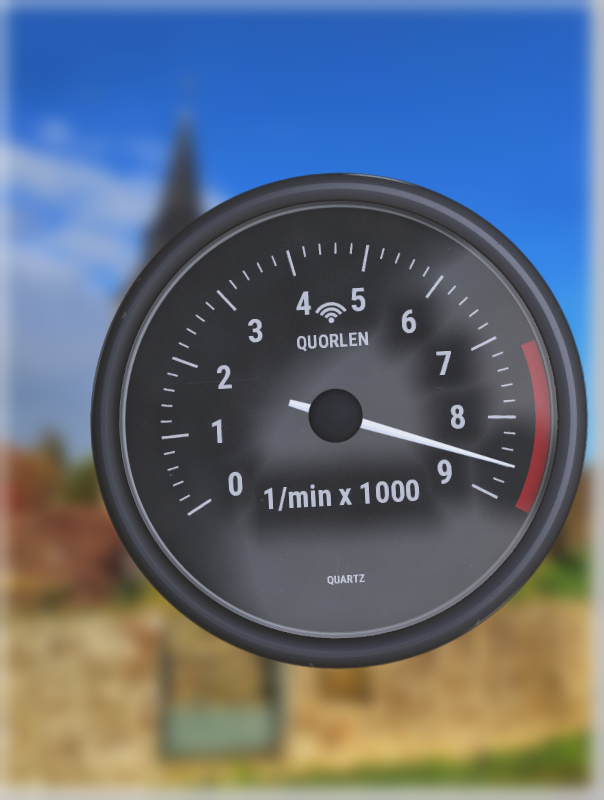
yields 8600 rpm
